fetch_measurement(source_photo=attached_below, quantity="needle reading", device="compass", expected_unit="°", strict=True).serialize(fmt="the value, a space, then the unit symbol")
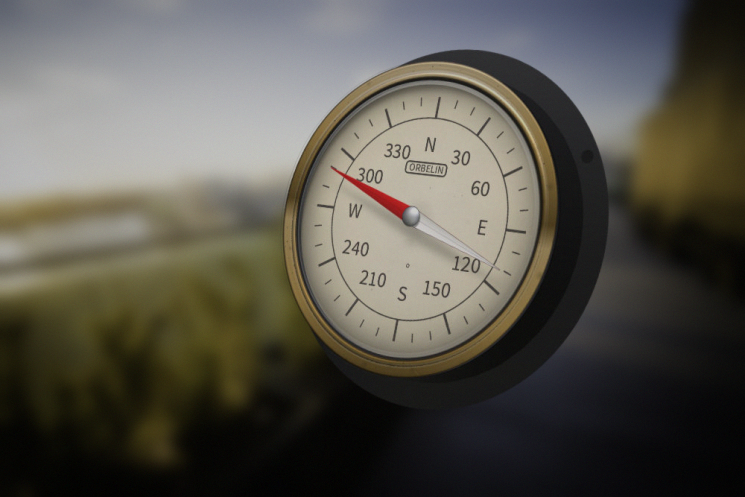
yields 290 °
